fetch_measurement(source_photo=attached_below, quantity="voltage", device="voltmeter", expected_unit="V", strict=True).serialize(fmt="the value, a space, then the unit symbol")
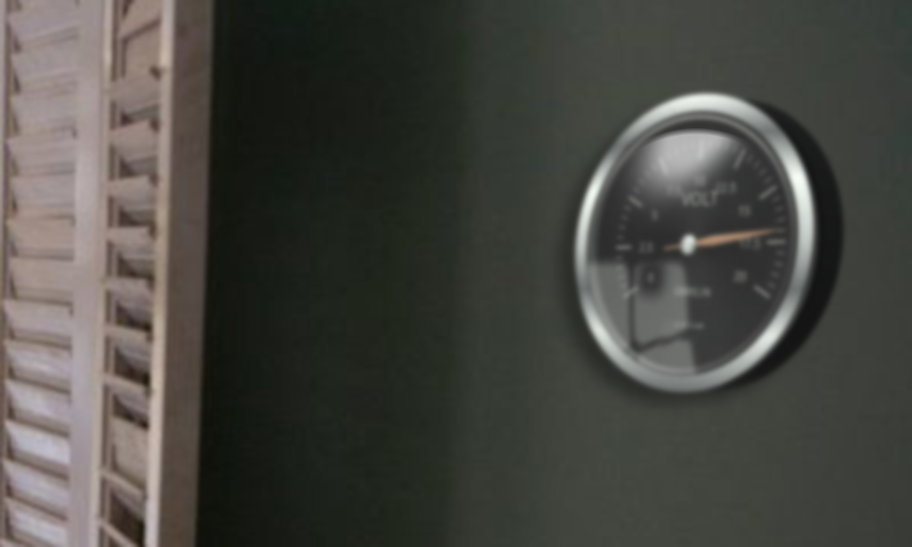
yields 17 V
